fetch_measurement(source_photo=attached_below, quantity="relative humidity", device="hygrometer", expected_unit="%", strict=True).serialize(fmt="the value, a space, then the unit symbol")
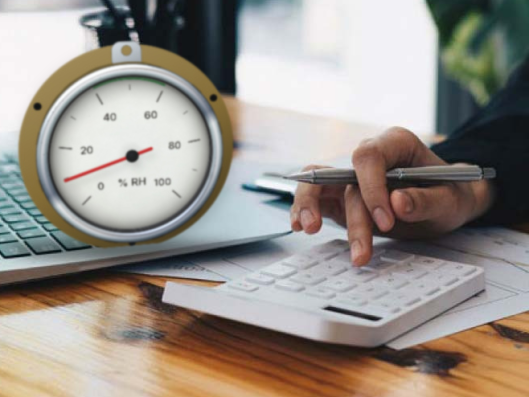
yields 10 %
